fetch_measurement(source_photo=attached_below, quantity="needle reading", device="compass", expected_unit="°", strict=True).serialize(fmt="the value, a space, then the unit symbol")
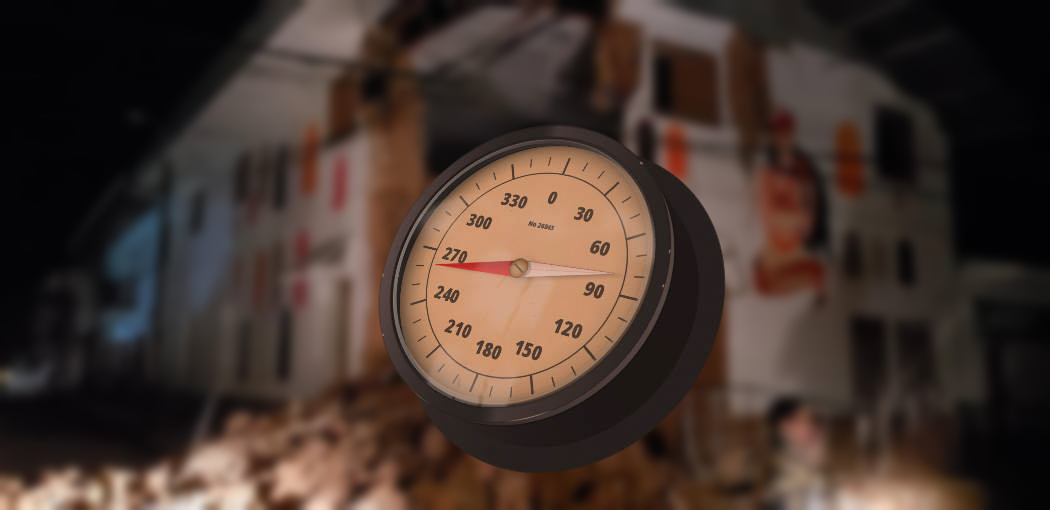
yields 260 °
